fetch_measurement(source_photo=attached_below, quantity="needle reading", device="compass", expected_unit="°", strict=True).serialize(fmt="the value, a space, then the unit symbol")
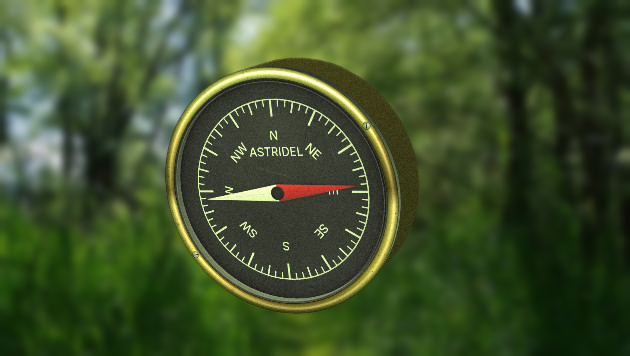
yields 85 °
